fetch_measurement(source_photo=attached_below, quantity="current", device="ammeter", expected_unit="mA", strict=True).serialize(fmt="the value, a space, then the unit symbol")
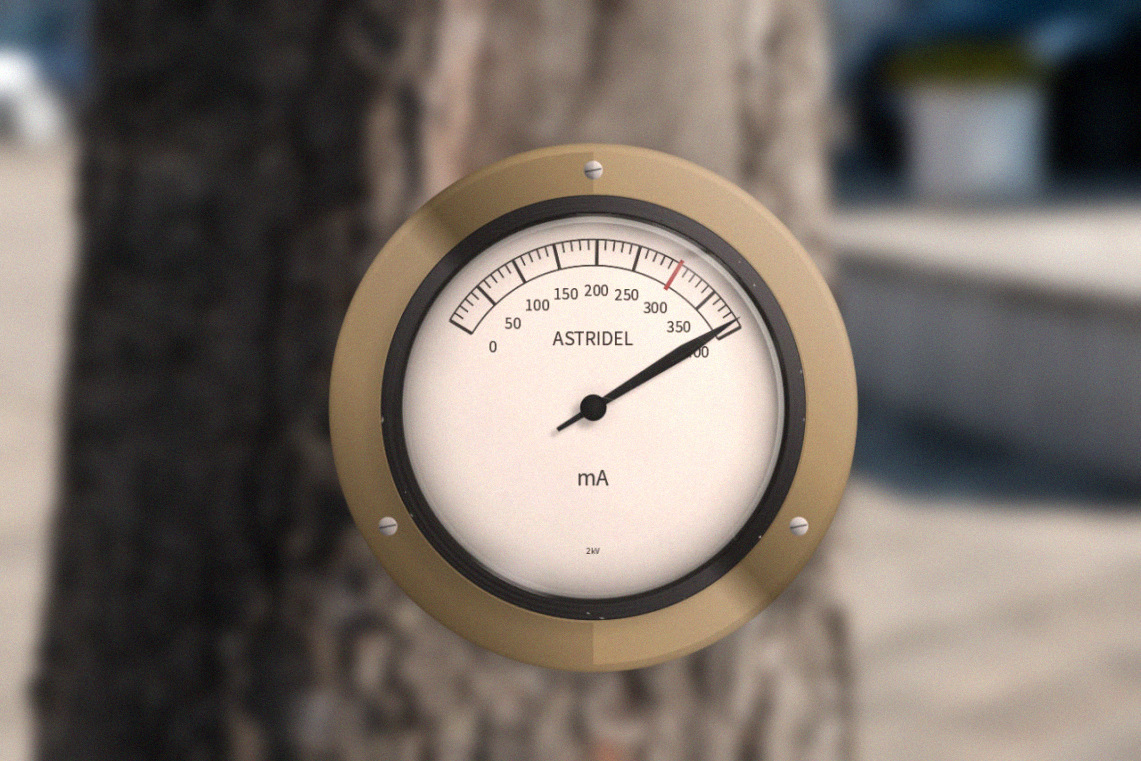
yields 390 mA
